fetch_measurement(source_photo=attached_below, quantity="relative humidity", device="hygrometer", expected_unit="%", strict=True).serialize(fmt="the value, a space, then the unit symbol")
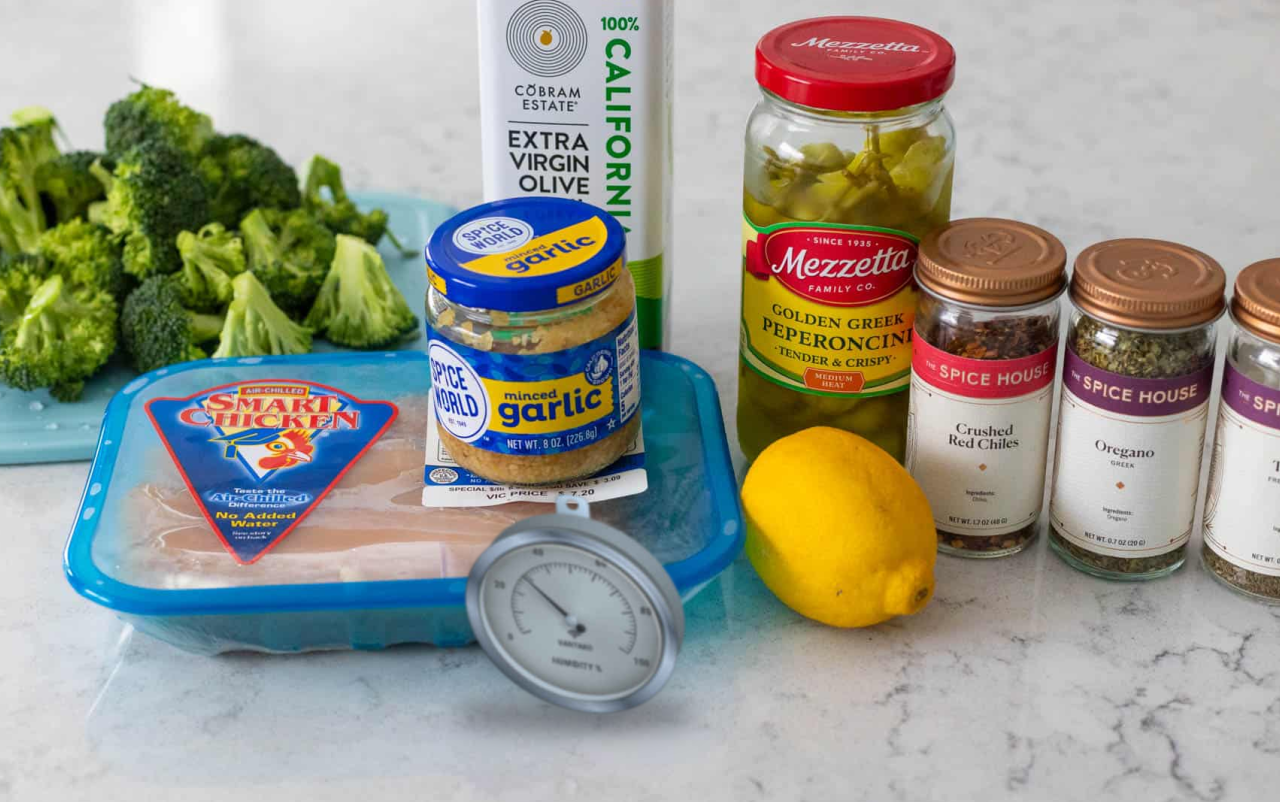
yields 30 %
